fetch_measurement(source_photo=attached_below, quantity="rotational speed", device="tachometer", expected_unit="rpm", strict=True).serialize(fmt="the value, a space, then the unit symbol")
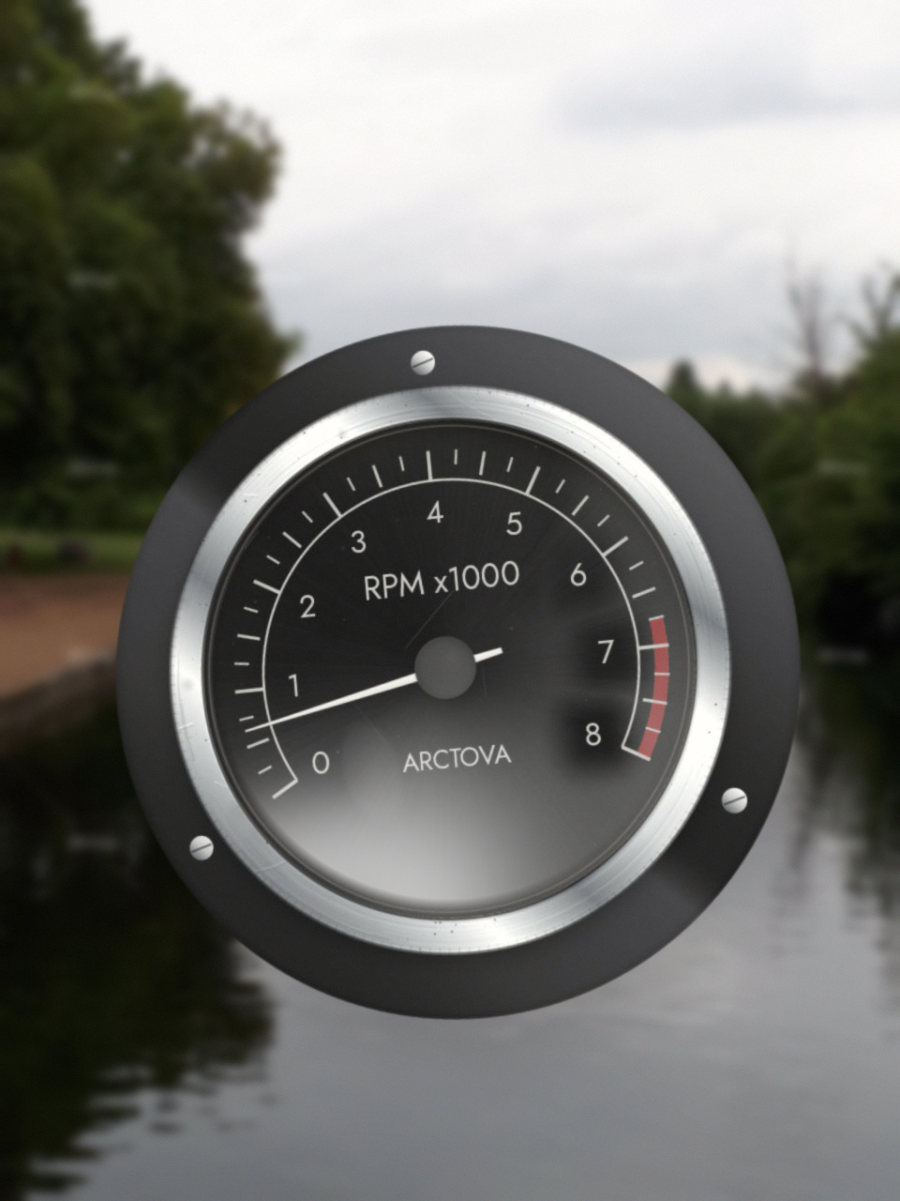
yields 625 rpm
